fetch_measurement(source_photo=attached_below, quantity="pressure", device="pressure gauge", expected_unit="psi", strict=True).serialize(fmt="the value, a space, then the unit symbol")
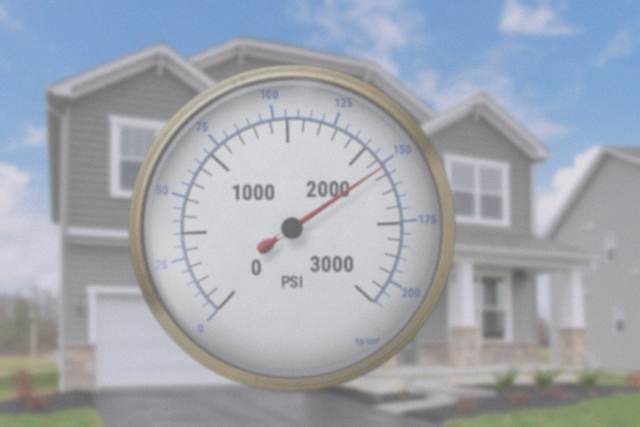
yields 2150 psi
